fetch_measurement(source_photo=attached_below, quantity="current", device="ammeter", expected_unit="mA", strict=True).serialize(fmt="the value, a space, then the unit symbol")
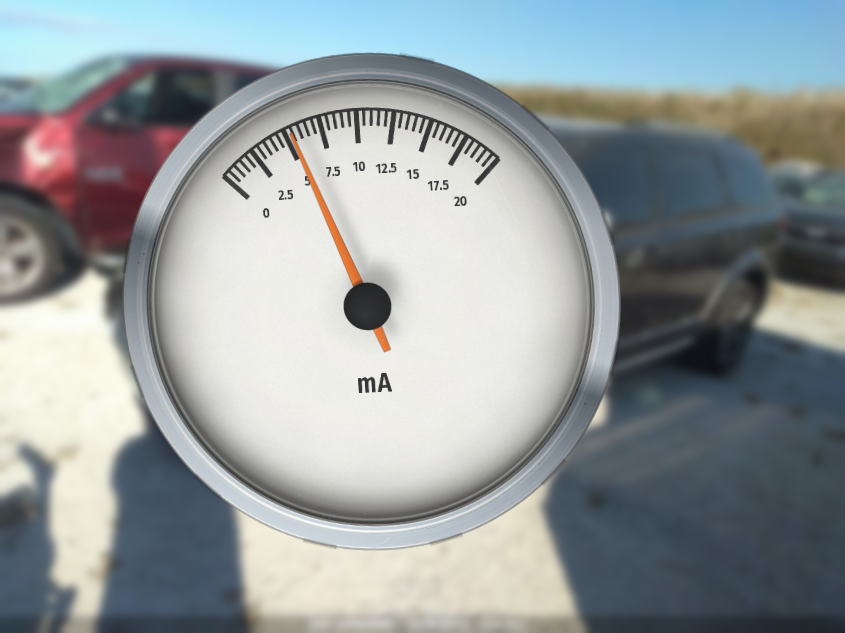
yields 5.5 mA
